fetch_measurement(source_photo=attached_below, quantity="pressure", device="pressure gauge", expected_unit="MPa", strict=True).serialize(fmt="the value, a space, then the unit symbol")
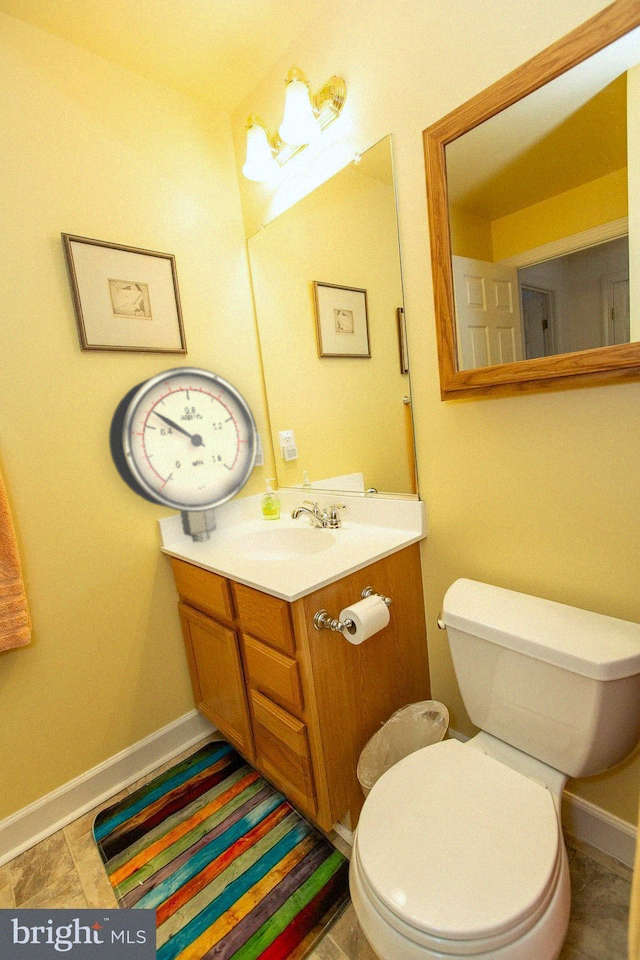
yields 0.5 MPa
